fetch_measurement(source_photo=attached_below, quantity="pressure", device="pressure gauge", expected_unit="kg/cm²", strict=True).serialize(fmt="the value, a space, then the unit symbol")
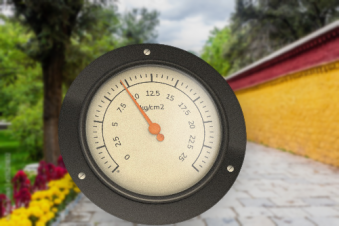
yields 9.5 kg/cm²
